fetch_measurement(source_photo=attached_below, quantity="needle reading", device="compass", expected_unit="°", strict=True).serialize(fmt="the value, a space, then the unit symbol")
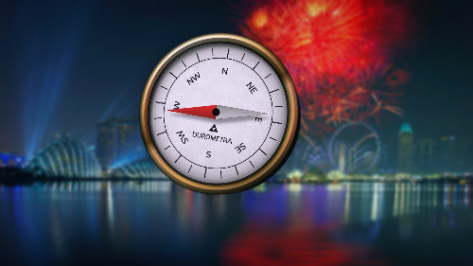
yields 262.5 °
